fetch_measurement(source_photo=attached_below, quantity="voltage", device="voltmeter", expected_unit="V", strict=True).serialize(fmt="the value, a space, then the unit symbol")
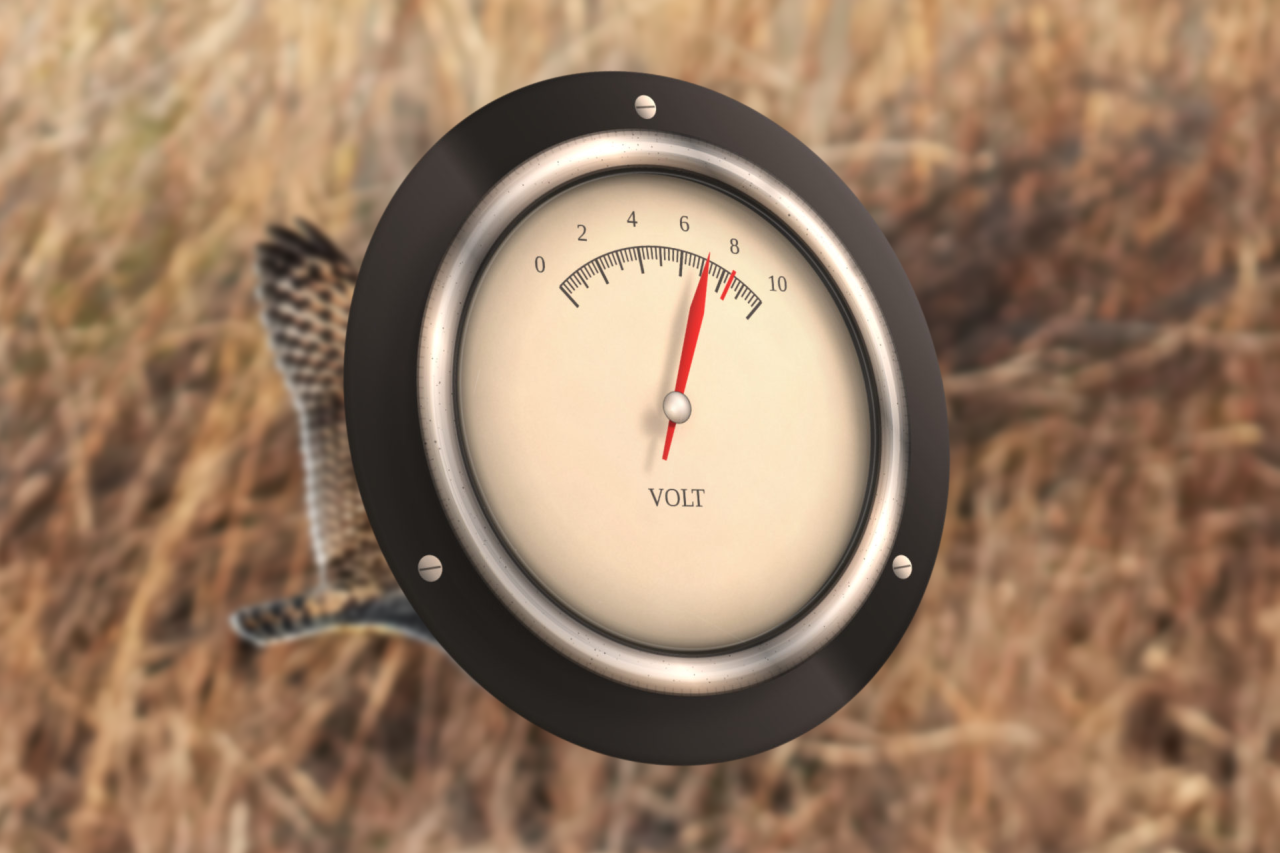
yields 7 V
